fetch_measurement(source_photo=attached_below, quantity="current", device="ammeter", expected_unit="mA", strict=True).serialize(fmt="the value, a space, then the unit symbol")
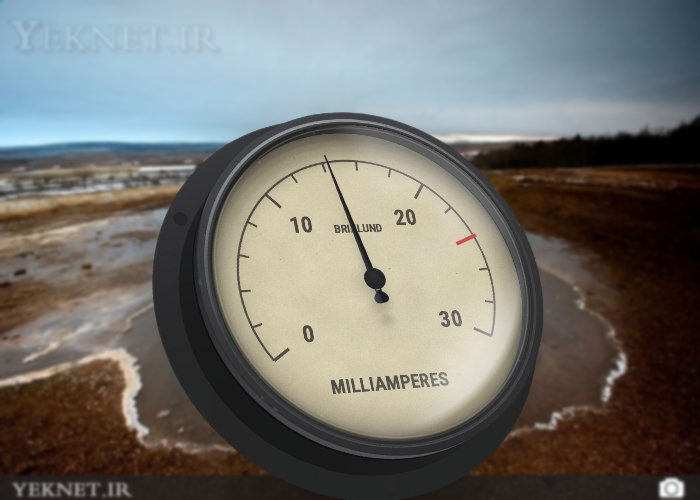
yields 14 mA
